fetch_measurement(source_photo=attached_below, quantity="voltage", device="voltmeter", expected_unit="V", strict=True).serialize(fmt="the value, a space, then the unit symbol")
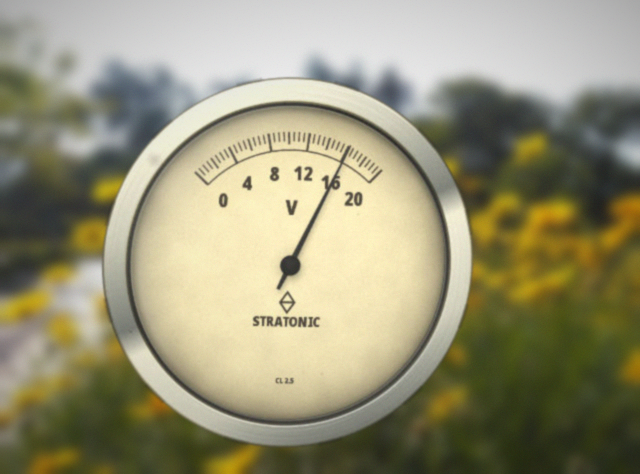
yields 16 V
